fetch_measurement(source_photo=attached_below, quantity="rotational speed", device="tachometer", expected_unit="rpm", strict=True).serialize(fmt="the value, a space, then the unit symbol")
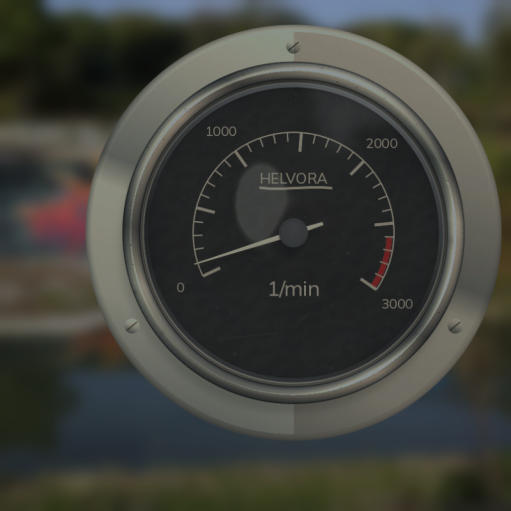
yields 100 rpm
